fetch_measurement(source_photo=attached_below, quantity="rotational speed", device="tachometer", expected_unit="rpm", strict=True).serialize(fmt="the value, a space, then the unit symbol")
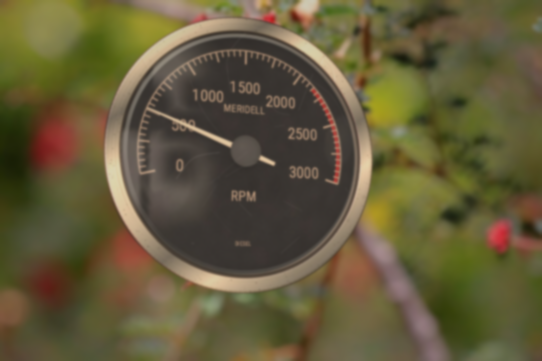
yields 500 rpm
